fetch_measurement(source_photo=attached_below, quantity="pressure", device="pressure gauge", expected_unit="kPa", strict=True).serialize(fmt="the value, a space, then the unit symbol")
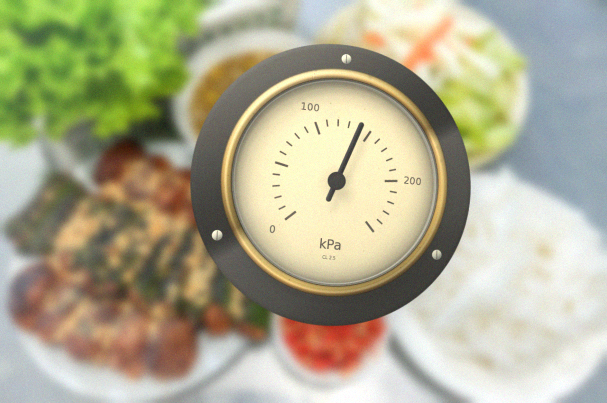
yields 140 kPa
